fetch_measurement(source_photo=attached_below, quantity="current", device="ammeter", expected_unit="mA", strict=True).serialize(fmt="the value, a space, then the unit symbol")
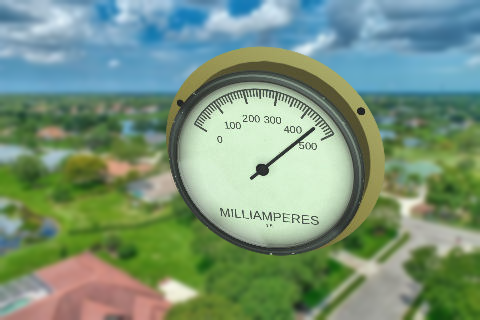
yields 450 mA
